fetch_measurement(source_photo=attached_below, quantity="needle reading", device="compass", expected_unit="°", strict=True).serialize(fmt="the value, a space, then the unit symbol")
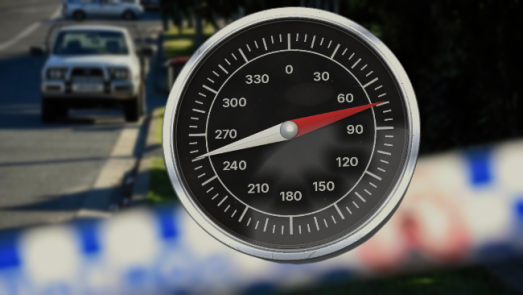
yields 75 °
